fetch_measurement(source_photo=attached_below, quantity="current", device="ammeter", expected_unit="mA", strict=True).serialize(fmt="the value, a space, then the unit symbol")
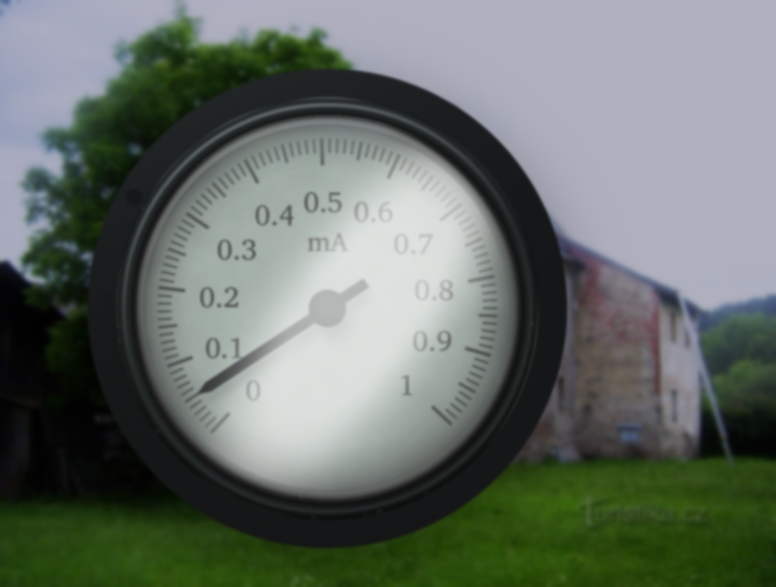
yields 0.05 mA
